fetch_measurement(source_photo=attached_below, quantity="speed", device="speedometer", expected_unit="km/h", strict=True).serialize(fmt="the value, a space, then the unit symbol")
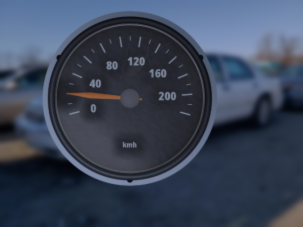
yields 20 km/h
